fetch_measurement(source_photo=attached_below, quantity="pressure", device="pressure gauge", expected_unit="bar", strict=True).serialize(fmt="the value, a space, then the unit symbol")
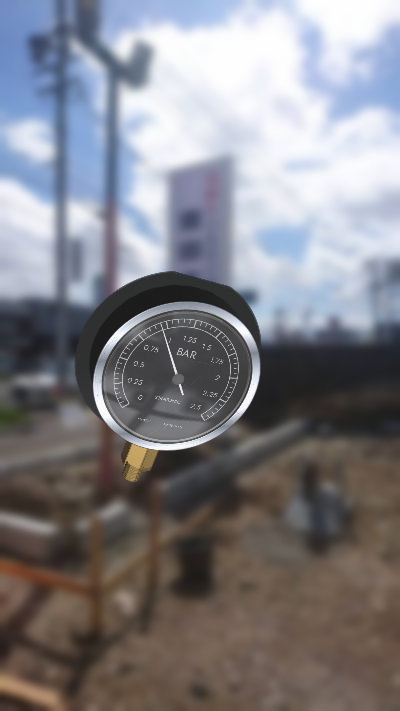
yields 0.95 bar
